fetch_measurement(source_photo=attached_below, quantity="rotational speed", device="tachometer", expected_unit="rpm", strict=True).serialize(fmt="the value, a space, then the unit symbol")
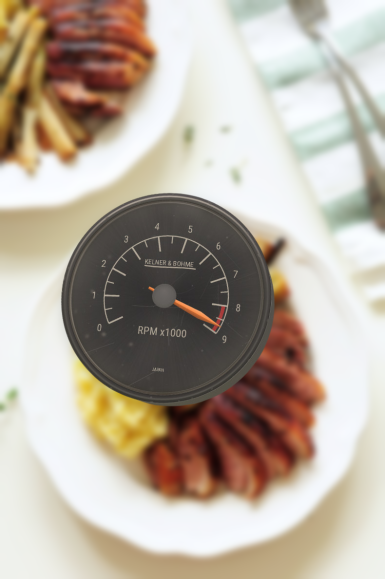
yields 8750 rpm
